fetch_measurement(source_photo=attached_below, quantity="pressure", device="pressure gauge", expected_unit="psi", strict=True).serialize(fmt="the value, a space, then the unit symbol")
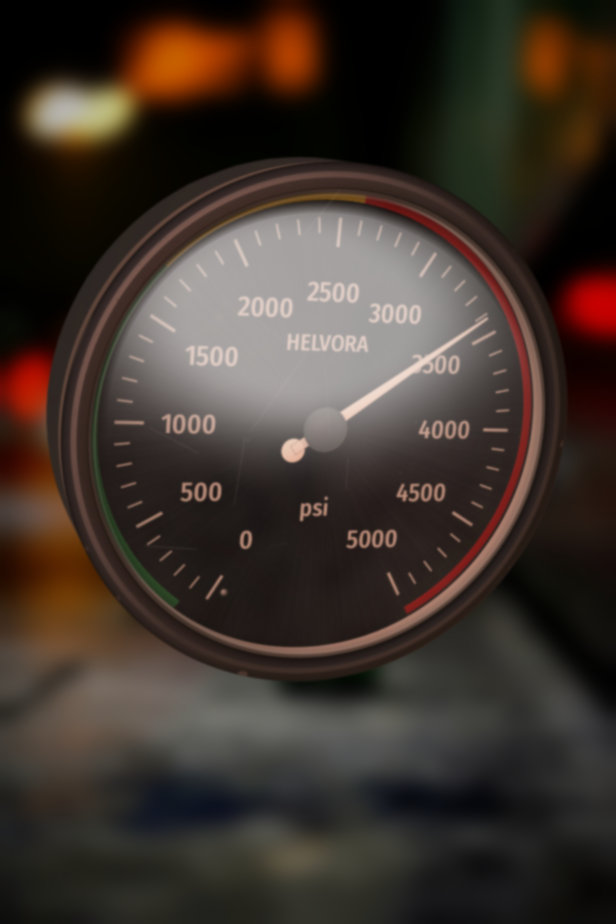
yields 3400 psi
